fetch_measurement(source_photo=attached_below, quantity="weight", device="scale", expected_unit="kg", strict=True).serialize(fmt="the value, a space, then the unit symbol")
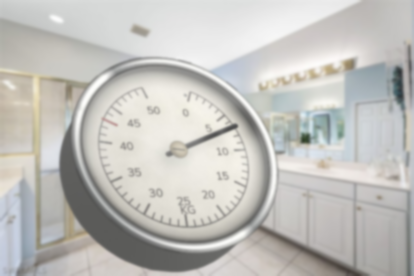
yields 7 kg
